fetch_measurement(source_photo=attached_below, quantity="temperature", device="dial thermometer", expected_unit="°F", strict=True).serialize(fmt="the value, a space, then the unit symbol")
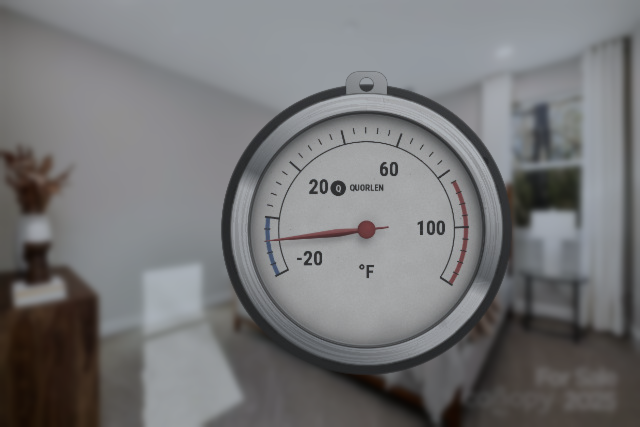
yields -8 °F
